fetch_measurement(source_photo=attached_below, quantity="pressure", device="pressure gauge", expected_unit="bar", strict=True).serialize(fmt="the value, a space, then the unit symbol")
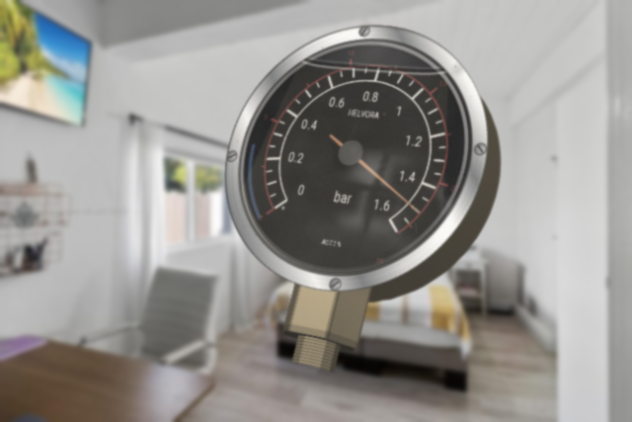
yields 1.5 bar
